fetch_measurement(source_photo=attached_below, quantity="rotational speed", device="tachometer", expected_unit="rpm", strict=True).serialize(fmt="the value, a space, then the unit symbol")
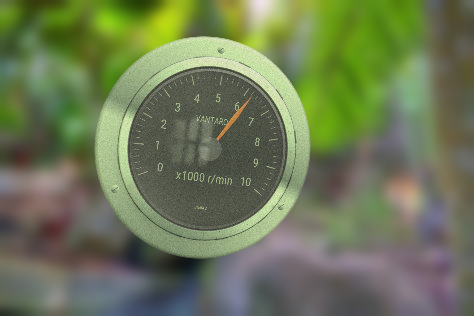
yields 6200 rpm
